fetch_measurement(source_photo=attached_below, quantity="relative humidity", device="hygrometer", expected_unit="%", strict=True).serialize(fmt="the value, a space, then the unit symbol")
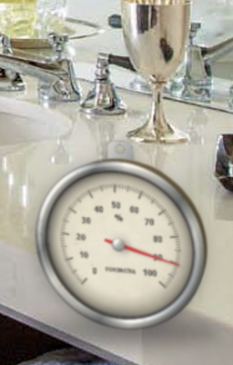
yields 90 %
